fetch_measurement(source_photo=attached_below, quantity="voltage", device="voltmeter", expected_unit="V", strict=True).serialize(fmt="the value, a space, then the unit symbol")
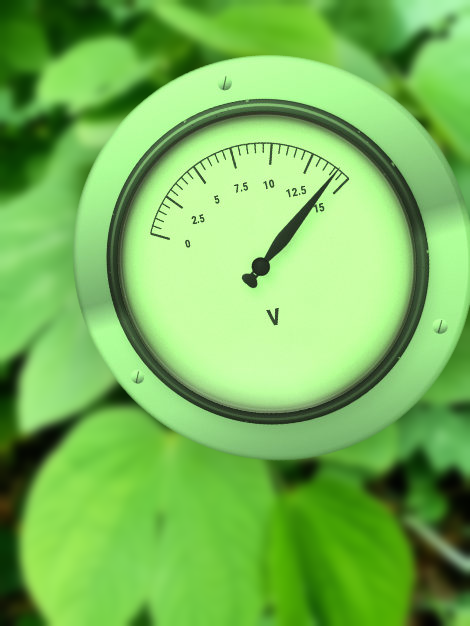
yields 14.25 V
